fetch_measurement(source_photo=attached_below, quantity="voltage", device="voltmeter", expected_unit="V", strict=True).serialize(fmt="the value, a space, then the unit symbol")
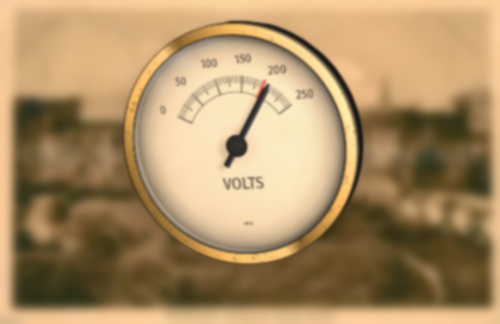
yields 200 V
